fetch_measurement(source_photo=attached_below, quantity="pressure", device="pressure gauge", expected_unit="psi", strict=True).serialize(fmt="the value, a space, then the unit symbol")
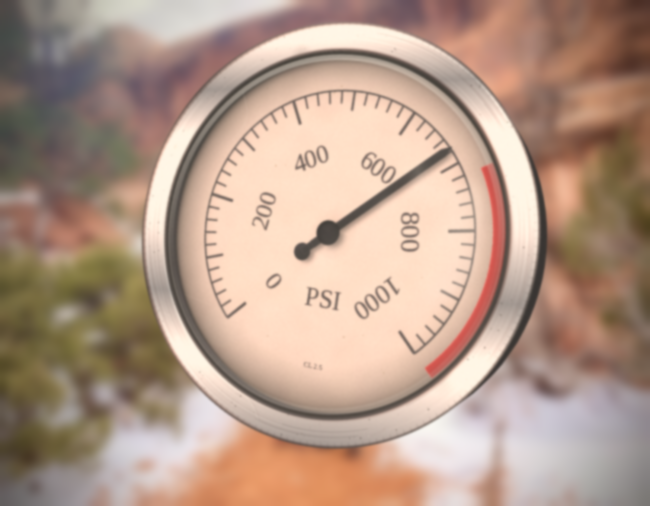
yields 680 psi
